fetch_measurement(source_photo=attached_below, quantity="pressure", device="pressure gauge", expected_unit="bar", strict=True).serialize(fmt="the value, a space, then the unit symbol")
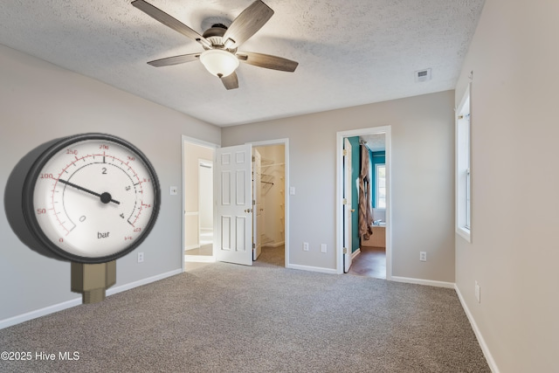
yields 1 bar
